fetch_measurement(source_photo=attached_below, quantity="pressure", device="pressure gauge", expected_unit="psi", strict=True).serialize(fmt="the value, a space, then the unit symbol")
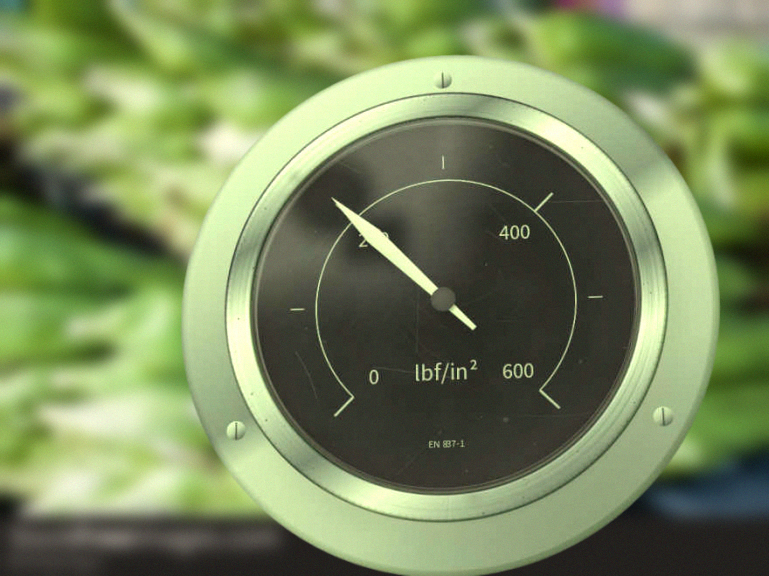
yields 200 psi
